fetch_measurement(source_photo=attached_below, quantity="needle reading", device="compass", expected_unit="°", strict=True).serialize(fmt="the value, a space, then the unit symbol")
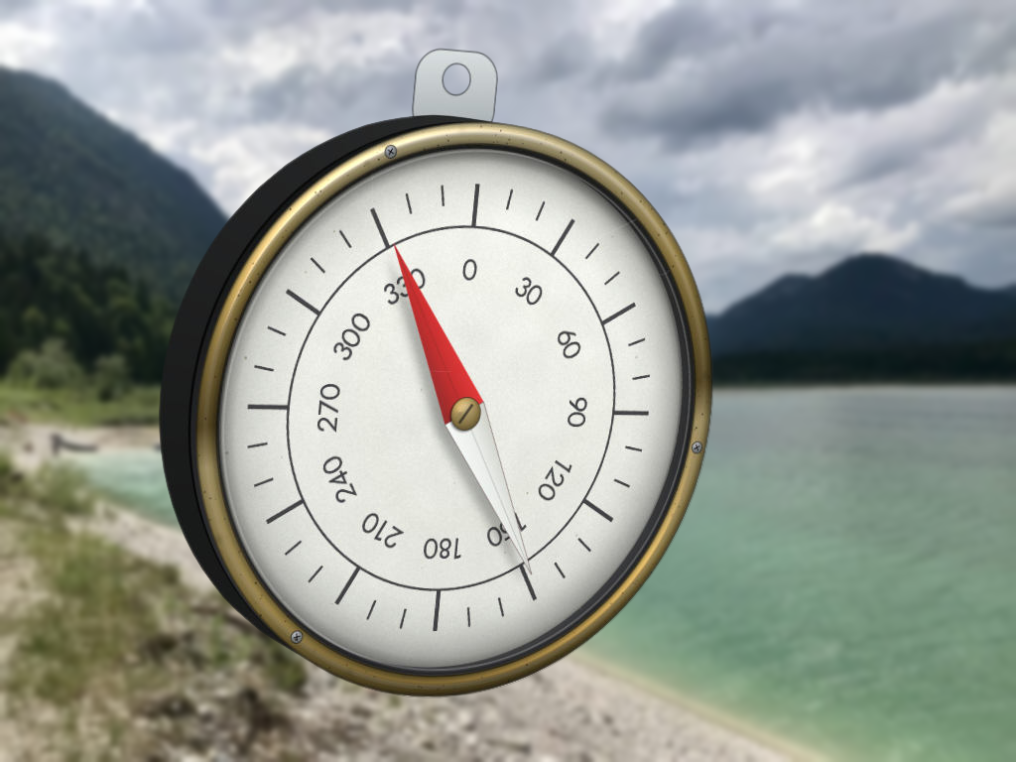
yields 330 °
